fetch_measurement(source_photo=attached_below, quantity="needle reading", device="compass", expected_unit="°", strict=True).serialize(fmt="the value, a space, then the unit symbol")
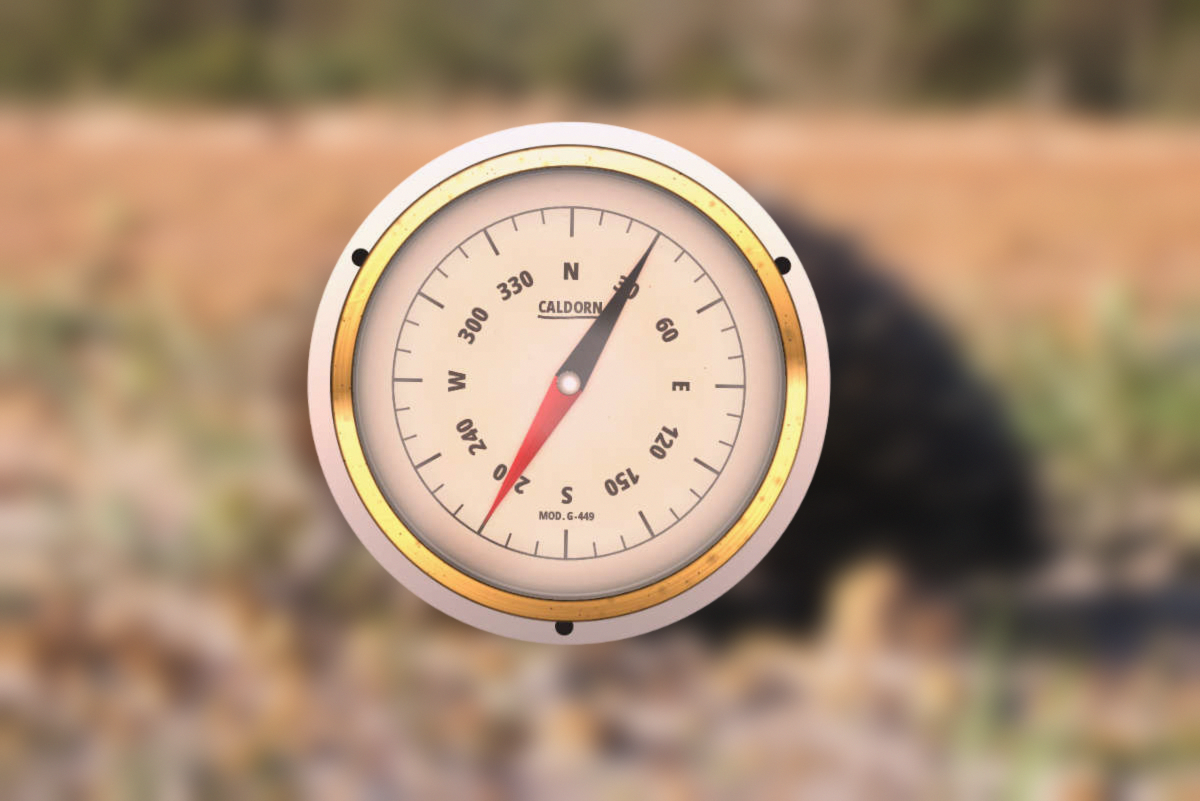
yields 210 °
